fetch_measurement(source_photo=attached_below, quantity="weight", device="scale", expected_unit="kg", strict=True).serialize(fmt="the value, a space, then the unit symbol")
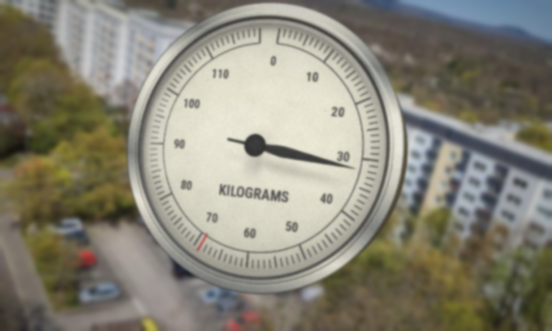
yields 32 kg
